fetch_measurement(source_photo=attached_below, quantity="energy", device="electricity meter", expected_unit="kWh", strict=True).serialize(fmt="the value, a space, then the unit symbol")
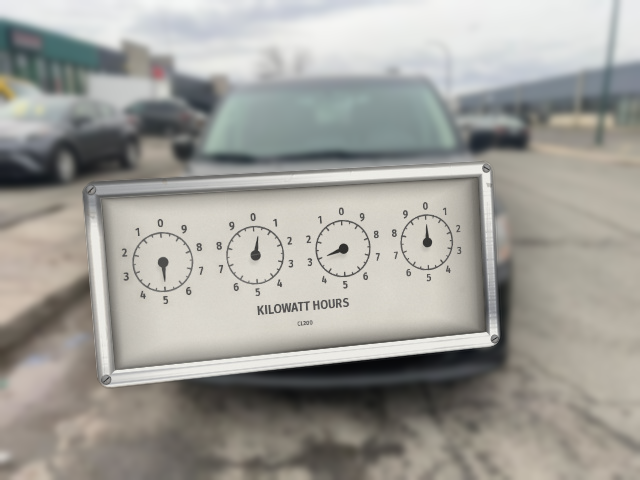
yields 5030 kWh
